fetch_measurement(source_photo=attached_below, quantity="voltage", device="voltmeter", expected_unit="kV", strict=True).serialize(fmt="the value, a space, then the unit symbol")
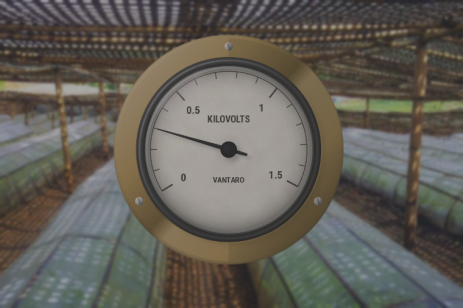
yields 0.3 kV
